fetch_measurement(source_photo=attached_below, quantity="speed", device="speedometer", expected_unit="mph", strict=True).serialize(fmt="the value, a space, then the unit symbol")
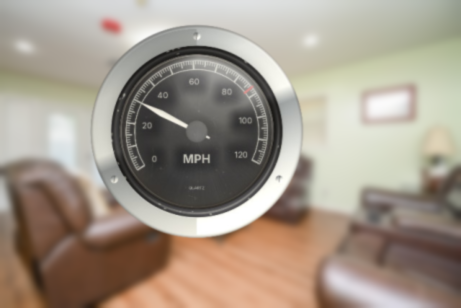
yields 30 mph
